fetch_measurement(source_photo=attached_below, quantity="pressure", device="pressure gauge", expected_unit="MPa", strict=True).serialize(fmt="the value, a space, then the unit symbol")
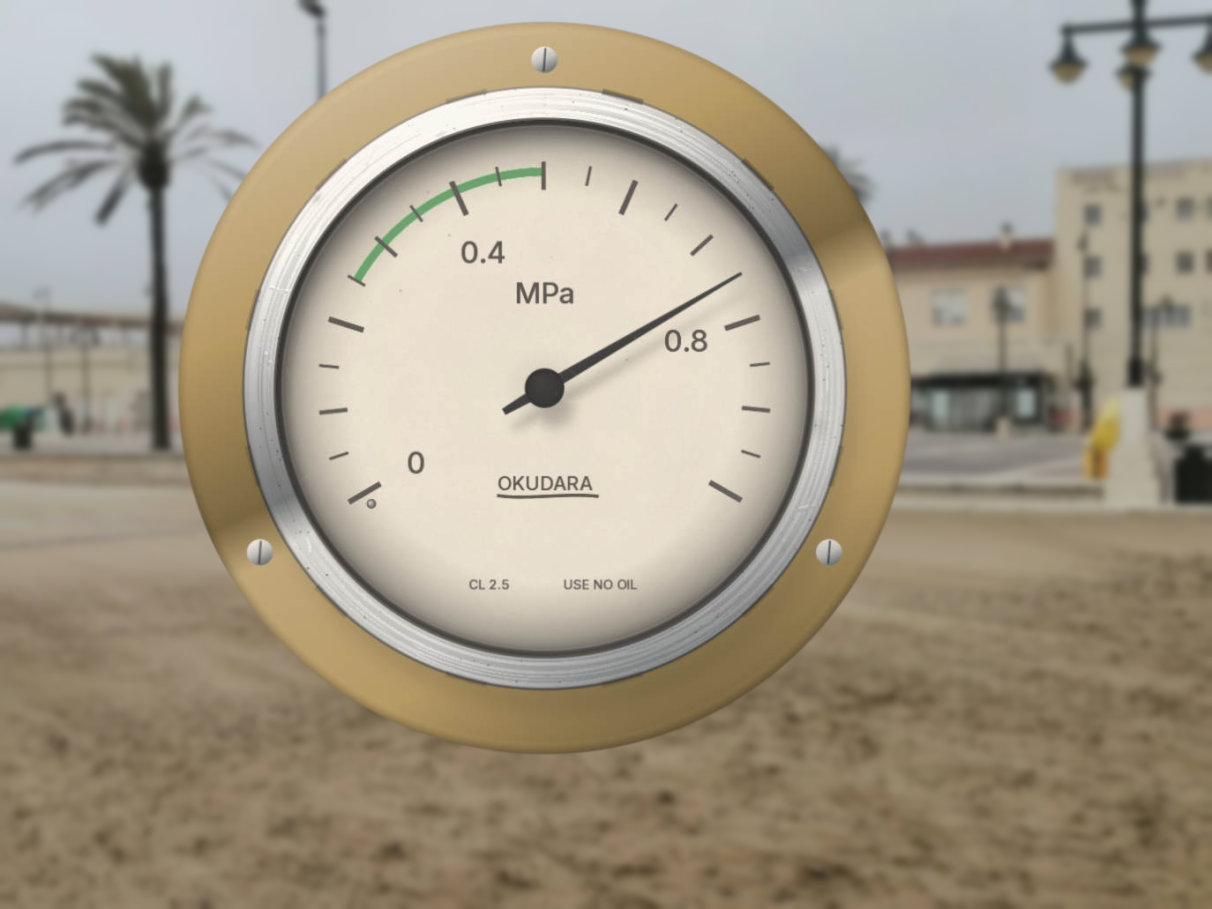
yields 0.75 MPa
